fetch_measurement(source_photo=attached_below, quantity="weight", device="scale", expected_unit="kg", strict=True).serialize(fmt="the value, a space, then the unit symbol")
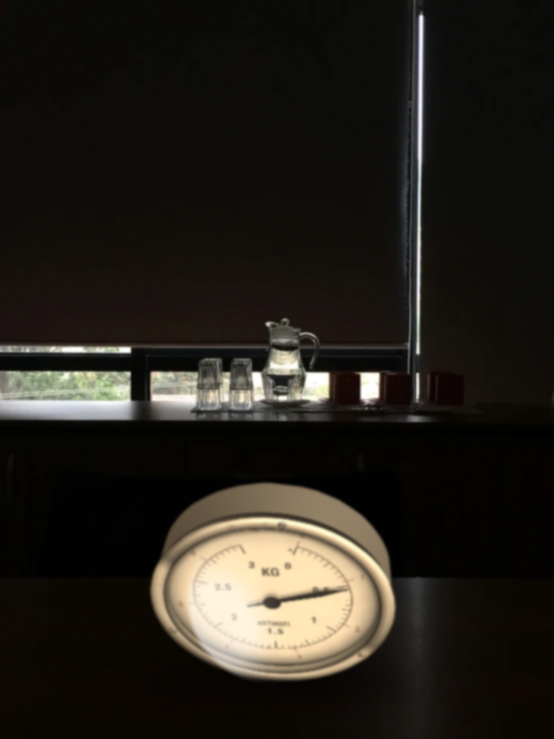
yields 0.5 kg
